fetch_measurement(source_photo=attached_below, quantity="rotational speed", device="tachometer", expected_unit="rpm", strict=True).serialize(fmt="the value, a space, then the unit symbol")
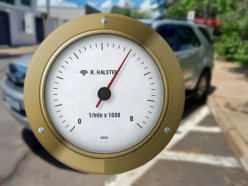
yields 5000 rpm
